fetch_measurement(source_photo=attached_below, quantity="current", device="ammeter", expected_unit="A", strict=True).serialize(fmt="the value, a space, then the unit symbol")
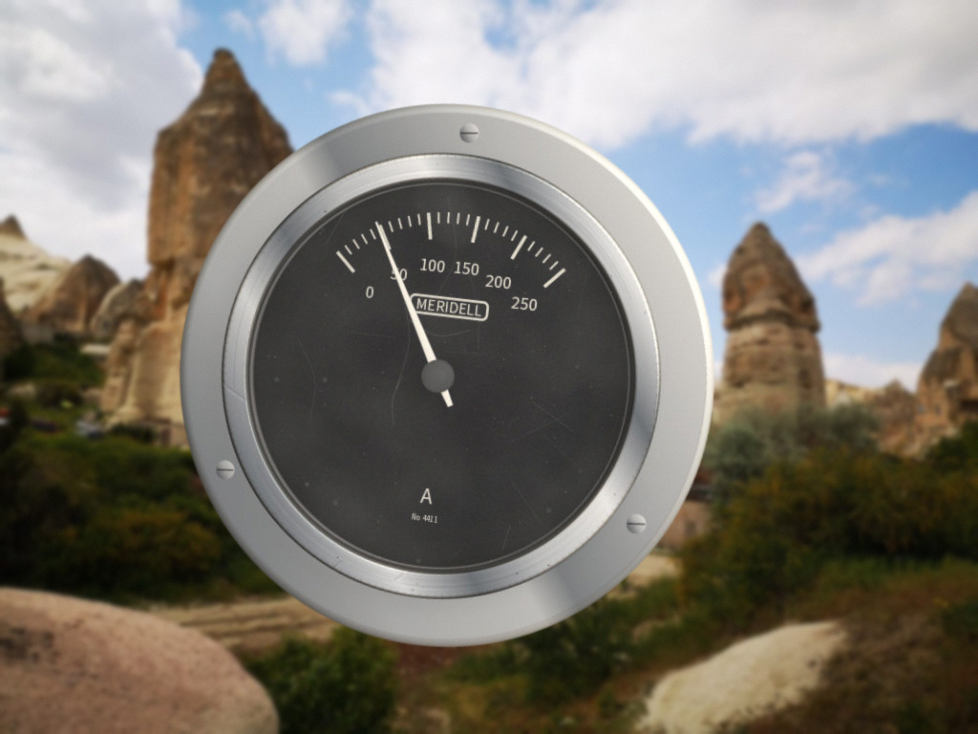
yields 50 A
